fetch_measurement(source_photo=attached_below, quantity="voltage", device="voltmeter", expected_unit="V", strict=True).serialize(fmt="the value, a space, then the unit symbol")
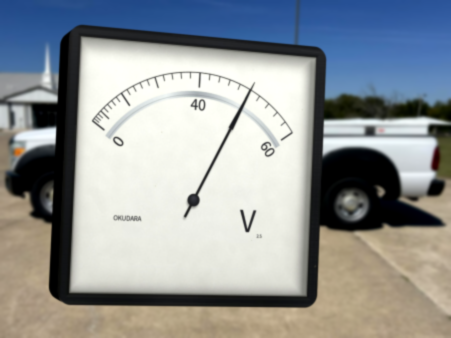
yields 50 V
